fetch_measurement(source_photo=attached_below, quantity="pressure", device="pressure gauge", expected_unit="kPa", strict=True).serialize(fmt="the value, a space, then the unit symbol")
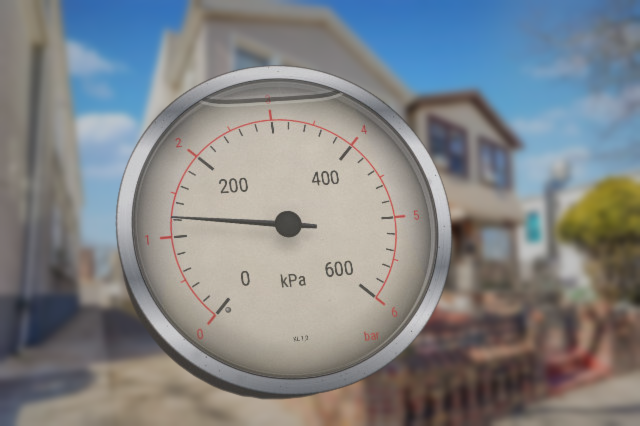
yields 120 kPa
